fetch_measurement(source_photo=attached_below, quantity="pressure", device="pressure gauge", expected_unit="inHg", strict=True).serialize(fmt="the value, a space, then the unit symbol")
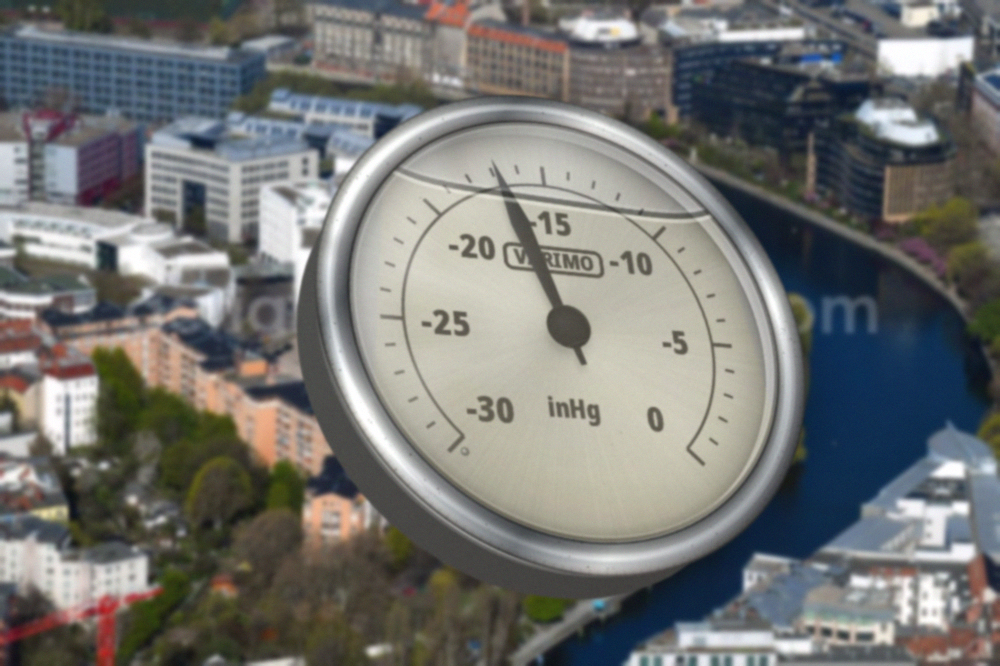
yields -17 inHg
